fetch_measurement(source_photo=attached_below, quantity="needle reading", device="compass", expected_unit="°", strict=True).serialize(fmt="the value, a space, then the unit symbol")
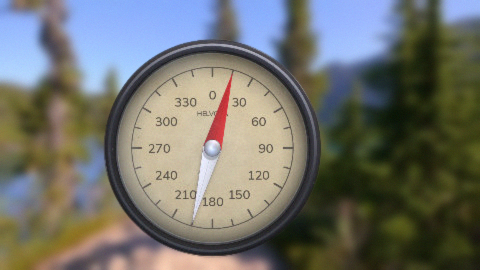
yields 15 °
